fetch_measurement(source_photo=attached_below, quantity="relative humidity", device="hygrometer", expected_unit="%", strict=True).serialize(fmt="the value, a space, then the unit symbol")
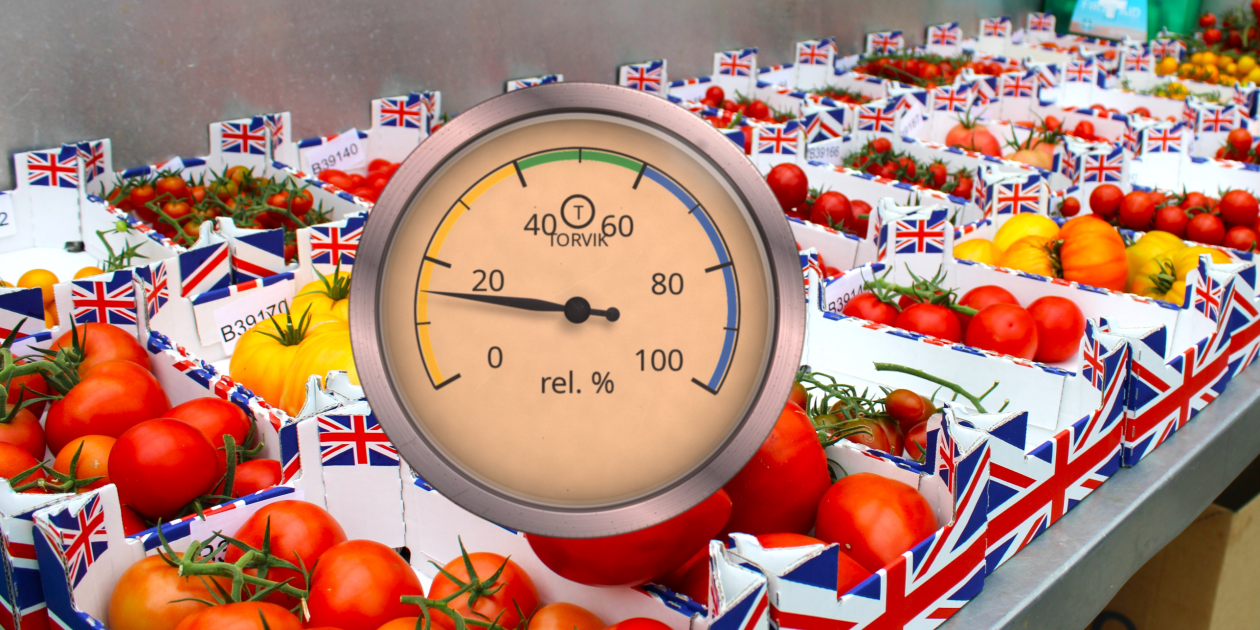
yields 15 %
